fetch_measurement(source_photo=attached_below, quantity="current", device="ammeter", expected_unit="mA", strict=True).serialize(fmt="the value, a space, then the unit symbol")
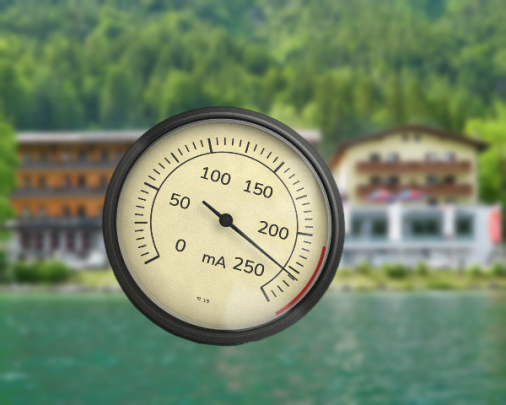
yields 230 mA
